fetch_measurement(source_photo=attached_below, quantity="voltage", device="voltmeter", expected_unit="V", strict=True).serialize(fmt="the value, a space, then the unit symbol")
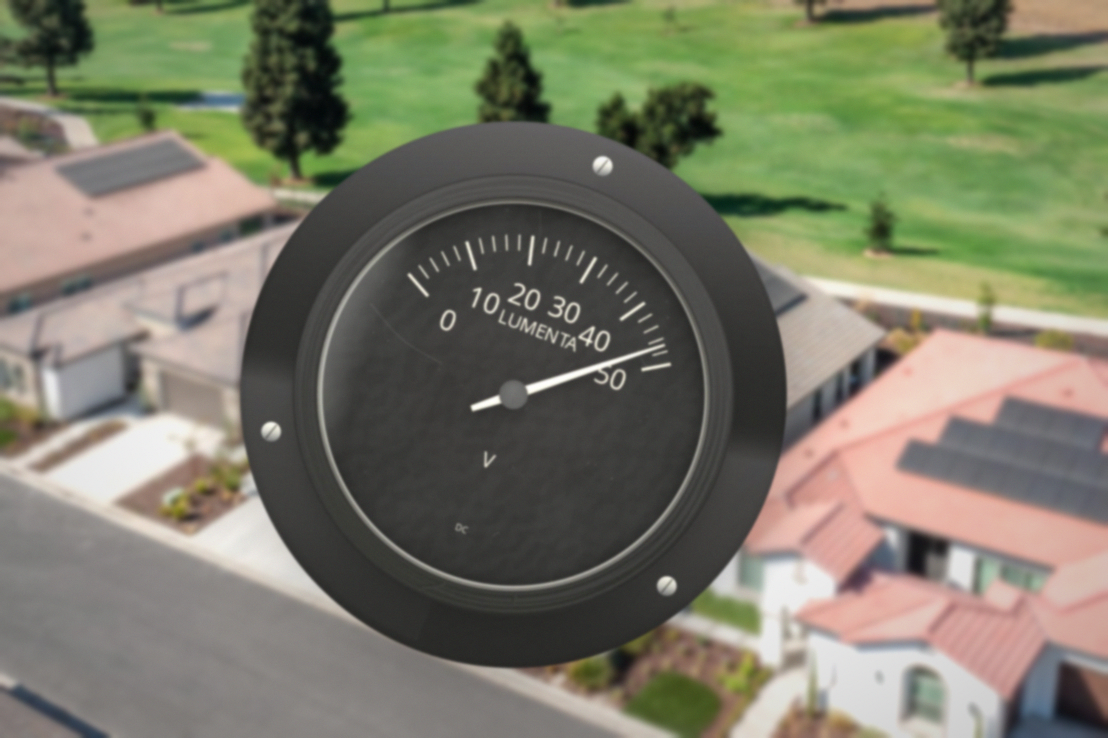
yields 47 V
